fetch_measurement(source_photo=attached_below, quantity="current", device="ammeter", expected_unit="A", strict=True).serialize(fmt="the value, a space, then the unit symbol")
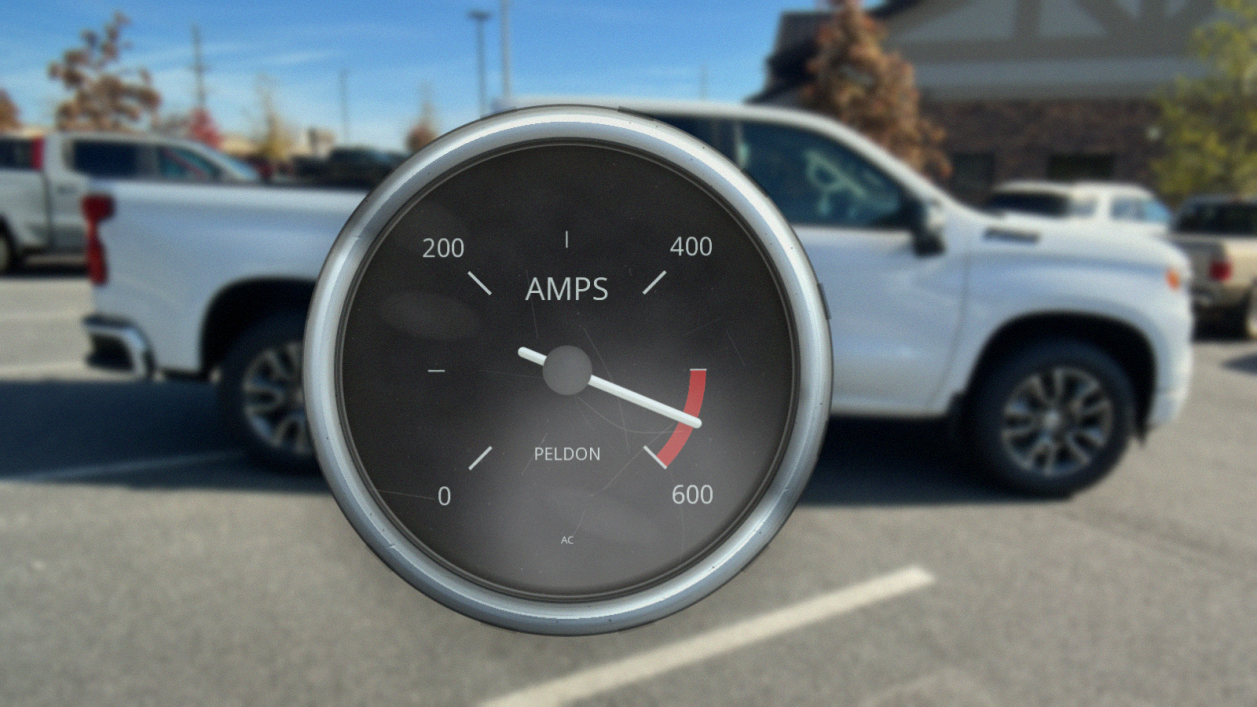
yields 550 A
